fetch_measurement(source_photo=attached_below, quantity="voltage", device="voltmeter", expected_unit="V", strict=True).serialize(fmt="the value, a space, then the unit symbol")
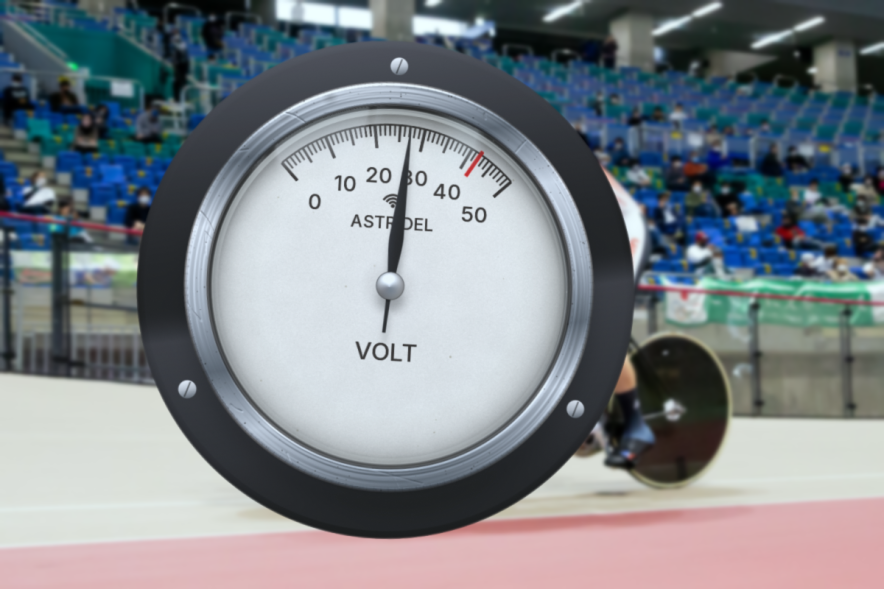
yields 27 V
